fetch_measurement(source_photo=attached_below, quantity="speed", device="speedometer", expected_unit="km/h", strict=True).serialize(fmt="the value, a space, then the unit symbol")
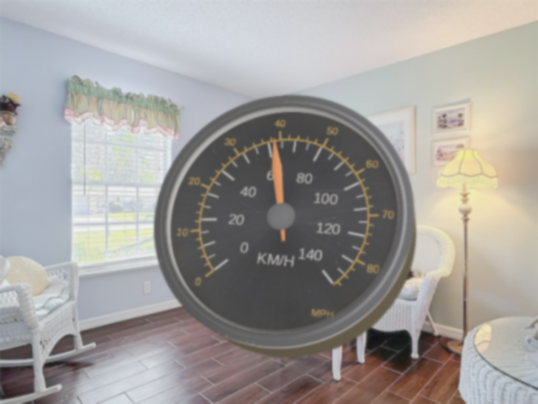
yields 62.5 km/h
